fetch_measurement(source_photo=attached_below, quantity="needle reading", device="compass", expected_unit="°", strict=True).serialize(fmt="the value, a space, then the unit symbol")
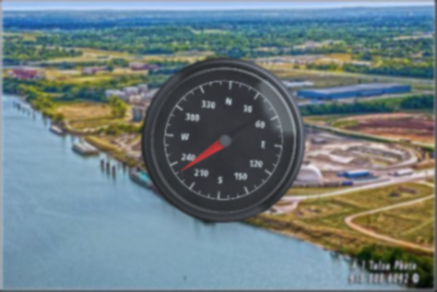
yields 230 °
